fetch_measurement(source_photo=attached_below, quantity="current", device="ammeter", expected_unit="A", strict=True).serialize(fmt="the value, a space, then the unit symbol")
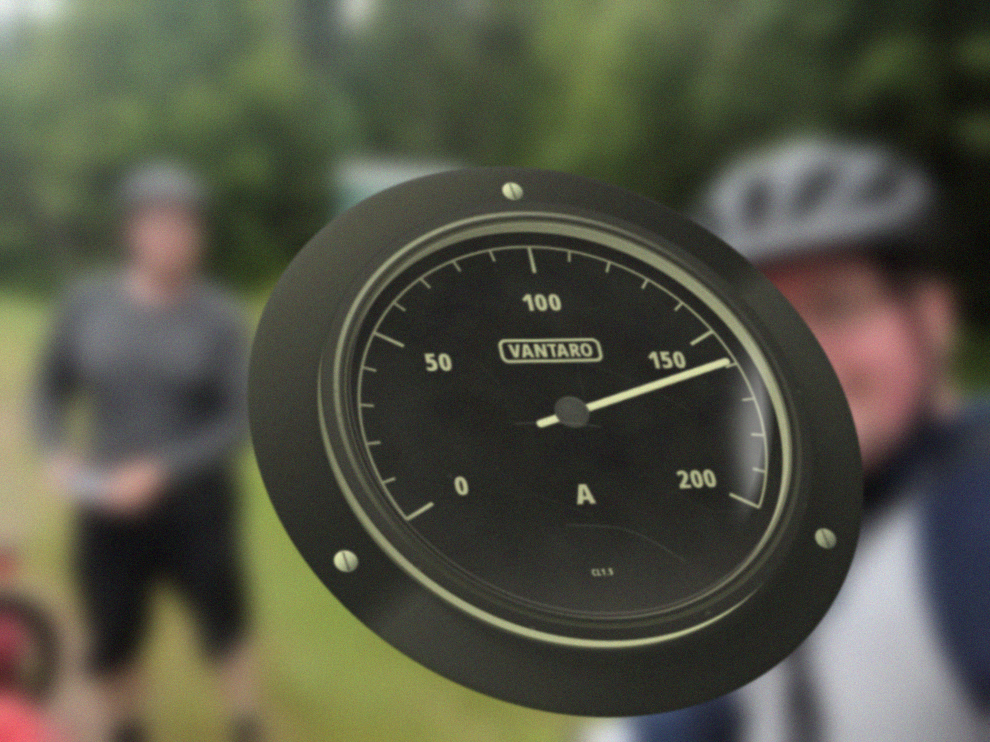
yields 160 A
